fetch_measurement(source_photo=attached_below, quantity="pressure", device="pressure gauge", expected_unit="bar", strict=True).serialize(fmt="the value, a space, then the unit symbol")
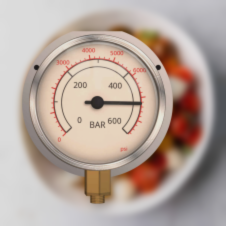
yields 500 bar
